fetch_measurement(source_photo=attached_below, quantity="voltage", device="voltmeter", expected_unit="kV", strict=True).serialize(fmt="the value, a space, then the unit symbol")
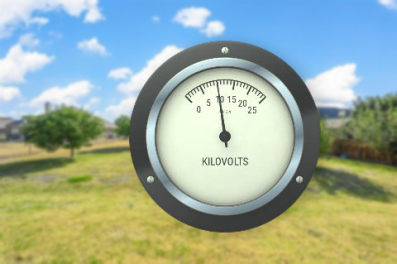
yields 10 kV
